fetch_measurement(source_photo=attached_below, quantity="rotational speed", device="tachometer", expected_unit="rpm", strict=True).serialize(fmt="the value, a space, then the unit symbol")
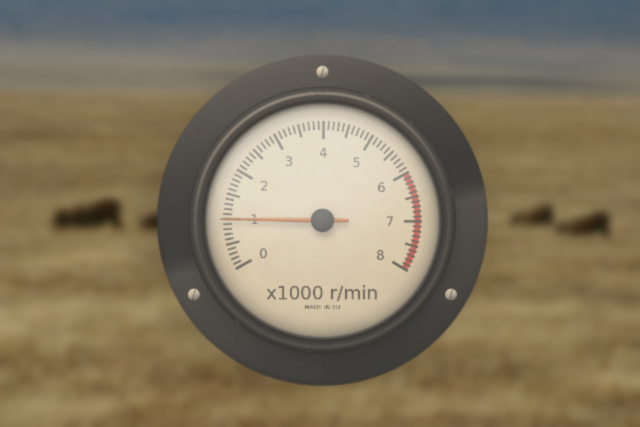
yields 1000 rpm
